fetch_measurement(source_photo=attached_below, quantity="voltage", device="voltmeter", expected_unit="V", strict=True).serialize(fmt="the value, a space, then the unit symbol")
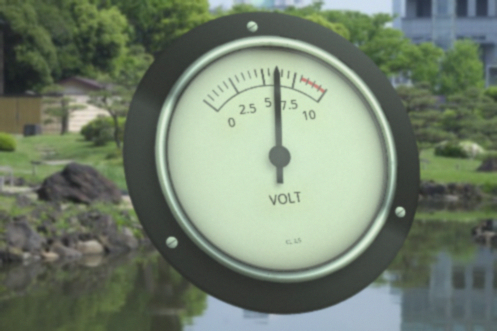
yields 6 V
